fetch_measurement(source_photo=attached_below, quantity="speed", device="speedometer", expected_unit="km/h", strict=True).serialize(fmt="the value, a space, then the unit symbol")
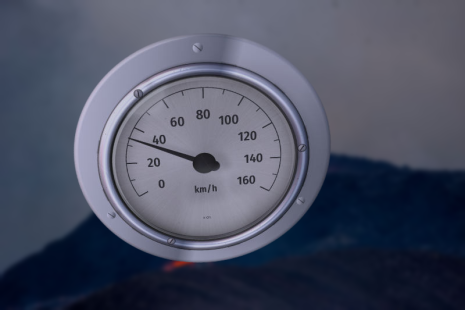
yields 35 km/h
